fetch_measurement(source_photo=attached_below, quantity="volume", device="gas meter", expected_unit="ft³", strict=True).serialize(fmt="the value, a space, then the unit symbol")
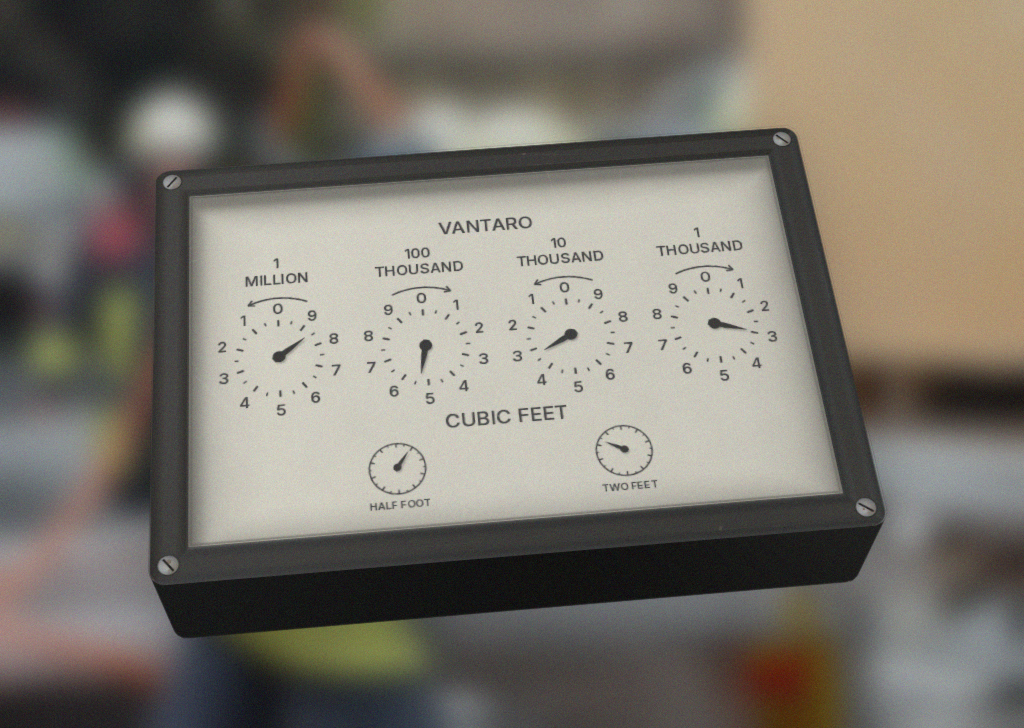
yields 853300 ft³
